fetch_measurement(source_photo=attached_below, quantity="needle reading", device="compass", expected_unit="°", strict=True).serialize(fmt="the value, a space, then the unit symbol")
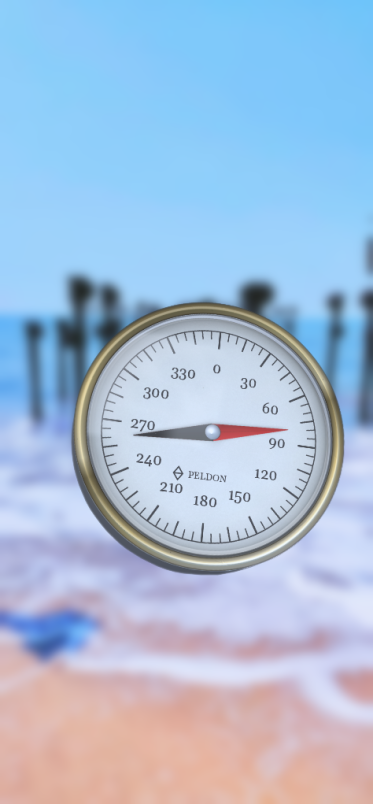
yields 80 °
